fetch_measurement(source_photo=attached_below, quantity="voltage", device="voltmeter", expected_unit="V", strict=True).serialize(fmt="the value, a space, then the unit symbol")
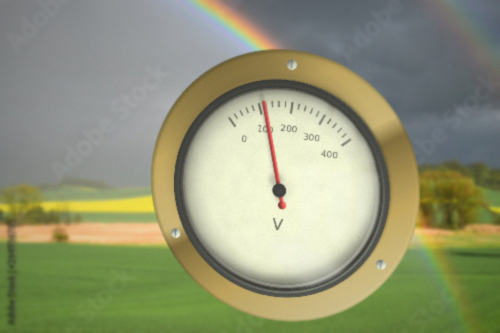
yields 120 V
